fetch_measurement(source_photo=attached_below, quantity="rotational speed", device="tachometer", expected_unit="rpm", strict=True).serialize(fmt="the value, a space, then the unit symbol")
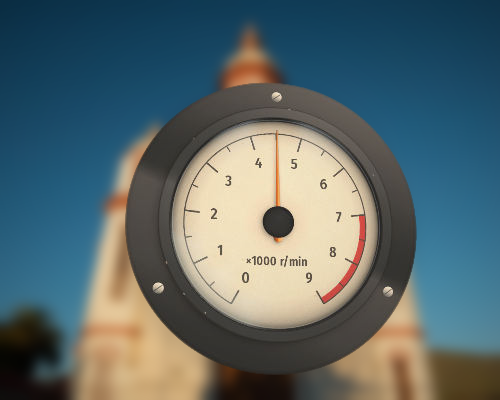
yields 4500 rpm
